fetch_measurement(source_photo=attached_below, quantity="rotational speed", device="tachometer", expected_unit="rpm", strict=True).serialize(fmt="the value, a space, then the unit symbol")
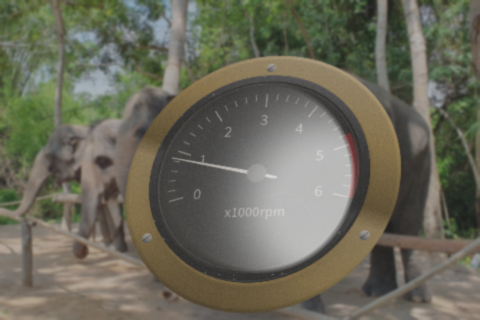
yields 800 rpm
